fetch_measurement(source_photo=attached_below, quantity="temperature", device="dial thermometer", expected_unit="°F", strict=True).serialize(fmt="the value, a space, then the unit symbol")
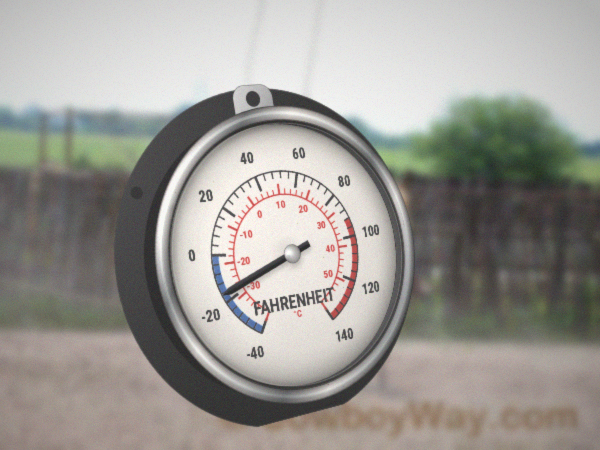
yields -16 °F
